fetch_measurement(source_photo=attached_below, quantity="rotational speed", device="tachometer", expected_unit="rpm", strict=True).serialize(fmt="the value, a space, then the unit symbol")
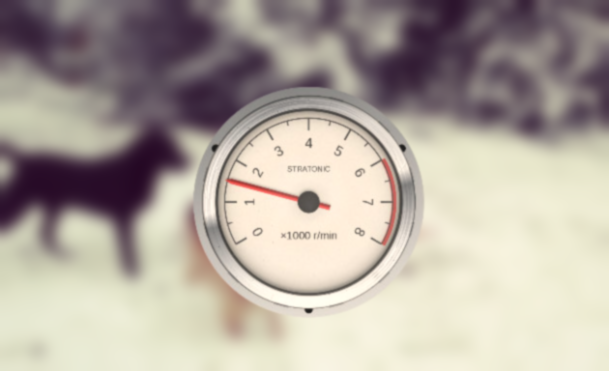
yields 1500 rpm
